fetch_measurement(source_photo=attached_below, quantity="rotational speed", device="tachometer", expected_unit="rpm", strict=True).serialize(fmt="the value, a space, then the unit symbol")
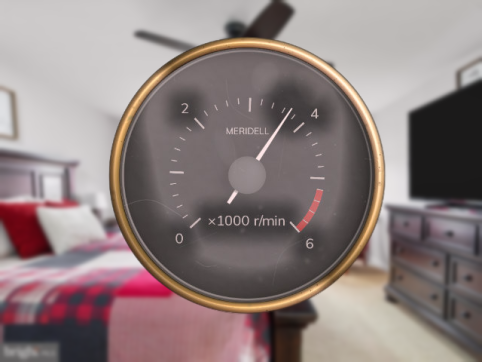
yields 3700 rpm
